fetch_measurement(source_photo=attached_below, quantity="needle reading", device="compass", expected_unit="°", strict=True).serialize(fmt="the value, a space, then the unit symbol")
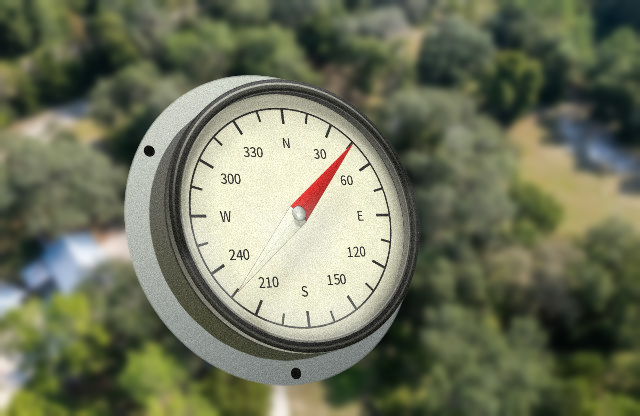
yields 45 °
